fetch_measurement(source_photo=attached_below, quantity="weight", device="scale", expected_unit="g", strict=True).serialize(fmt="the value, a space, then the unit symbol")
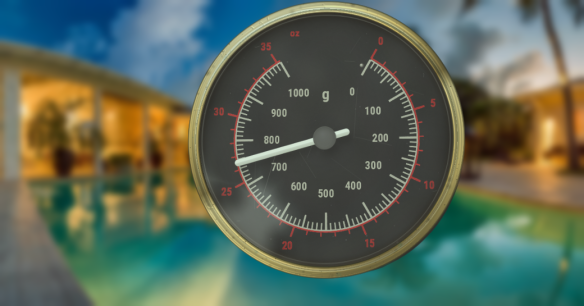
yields 750 g
